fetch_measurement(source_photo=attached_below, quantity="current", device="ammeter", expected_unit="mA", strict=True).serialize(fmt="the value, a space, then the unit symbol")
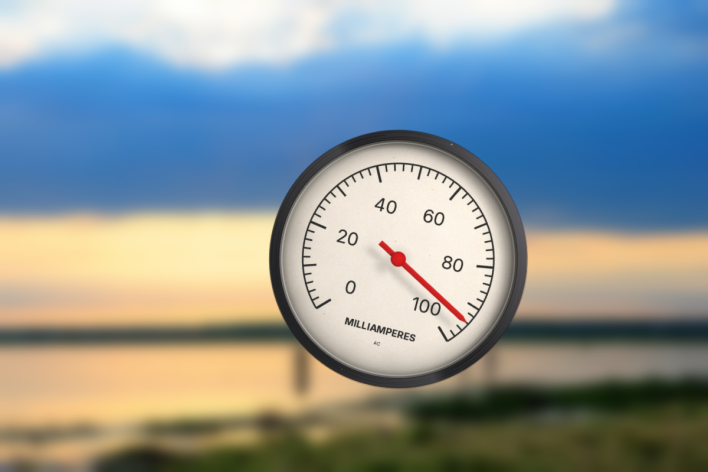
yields 94 mA
